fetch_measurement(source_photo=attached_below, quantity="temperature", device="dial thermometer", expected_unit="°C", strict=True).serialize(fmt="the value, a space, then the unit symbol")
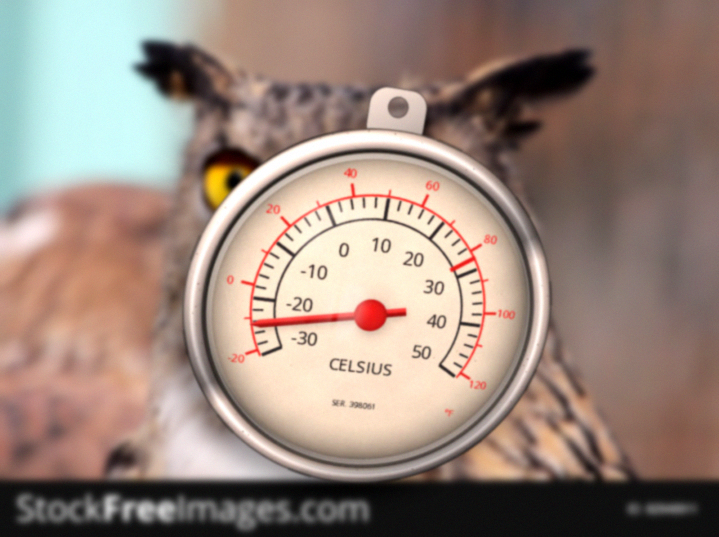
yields -24 °C
